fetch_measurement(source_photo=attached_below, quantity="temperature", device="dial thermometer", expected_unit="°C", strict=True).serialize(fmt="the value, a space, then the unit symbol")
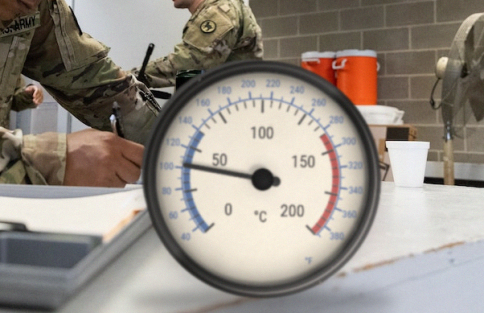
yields 40 °C
